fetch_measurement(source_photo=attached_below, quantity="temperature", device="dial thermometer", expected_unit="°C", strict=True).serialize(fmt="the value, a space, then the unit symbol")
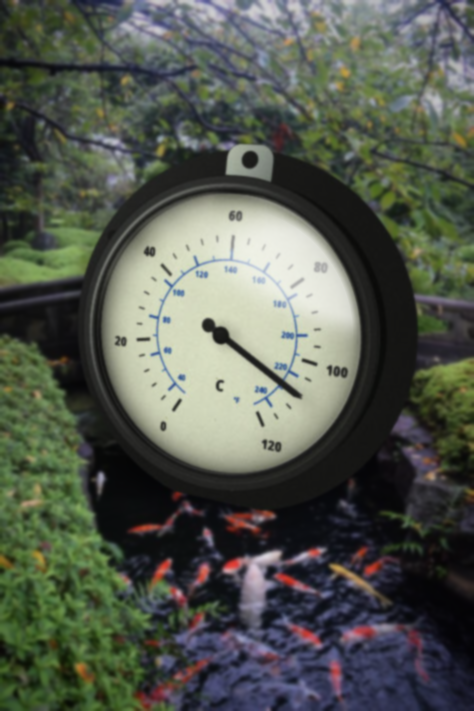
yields 108 °C
